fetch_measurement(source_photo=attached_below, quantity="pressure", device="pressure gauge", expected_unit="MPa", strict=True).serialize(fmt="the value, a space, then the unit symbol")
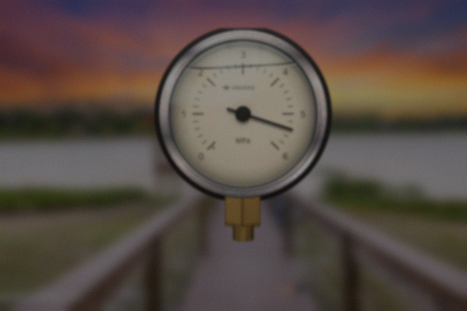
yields 5.4 MPa
